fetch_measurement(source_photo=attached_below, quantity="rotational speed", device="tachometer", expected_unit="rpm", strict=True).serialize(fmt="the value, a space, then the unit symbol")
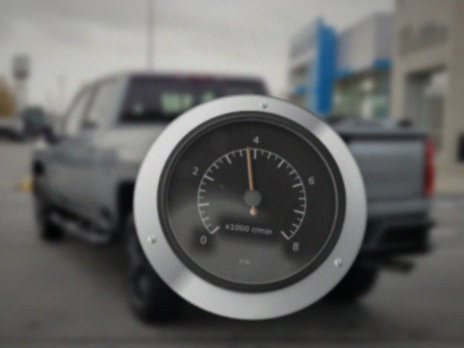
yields 3750 rpm
